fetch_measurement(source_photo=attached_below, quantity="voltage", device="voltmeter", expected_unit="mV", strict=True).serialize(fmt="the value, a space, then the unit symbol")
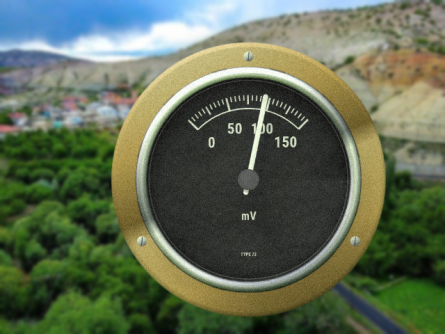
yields 95 mV
